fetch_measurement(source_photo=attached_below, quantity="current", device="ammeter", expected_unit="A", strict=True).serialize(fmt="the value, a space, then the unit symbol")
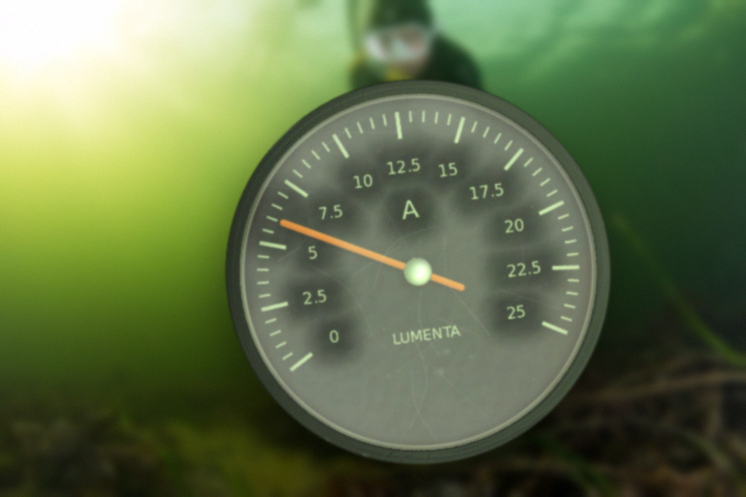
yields 6 A
